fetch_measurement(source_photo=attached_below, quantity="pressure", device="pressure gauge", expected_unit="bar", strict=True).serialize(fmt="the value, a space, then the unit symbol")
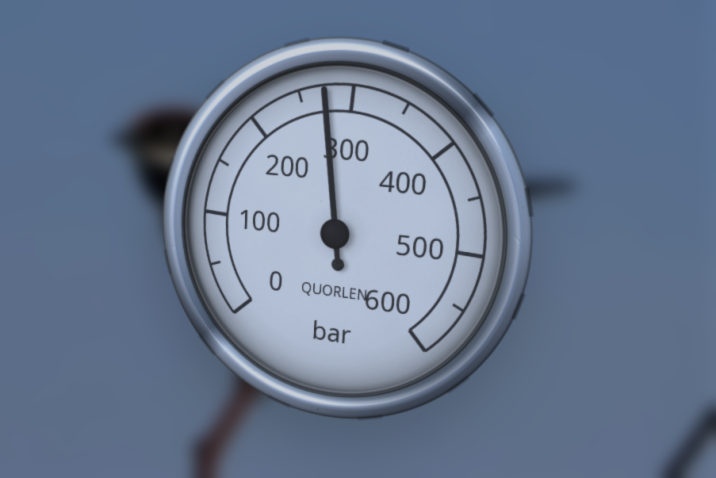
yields 275 bar
